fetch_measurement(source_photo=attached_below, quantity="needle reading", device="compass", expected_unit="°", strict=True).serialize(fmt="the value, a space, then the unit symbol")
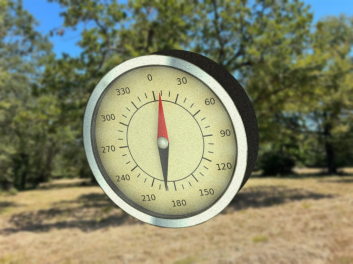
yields 10 °
